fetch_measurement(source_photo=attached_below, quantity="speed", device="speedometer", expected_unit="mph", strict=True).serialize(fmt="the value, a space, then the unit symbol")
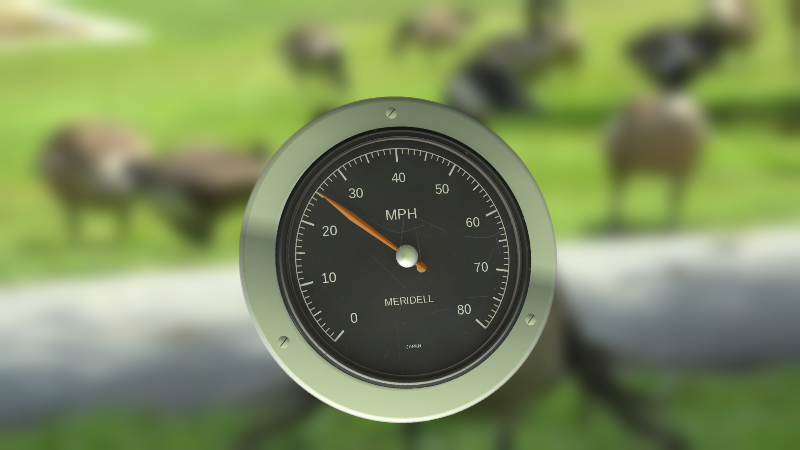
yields 25 mph
